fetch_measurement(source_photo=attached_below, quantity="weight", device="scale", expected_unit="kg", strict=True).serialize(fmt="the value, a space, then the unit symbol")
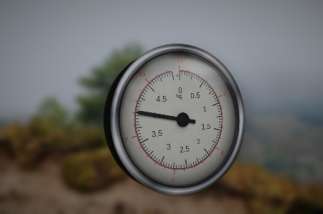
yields 4 kg
